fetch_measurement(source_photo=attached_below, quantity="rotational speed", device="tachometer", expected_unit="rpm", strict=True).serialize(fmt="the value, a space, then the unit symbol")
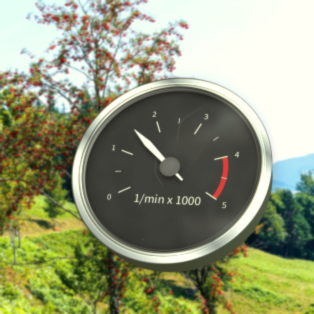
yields 1500 rpm
